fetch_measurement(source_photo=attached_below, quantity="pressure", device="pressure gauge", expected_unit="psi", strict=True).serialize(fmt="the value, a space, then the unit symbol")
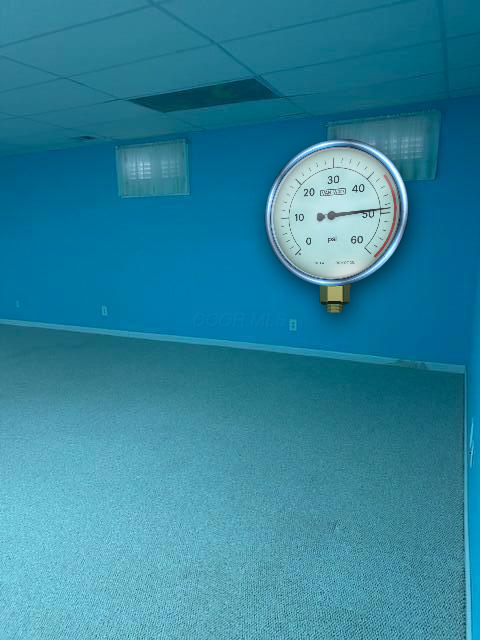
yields 49 psi
